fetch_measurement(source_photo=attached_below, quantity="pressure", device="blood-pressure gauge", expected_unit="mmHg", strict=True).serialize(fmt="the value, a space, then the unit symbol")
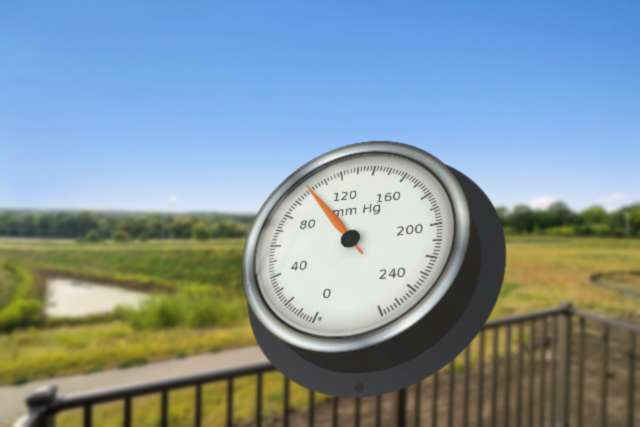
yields 100 mmHg
